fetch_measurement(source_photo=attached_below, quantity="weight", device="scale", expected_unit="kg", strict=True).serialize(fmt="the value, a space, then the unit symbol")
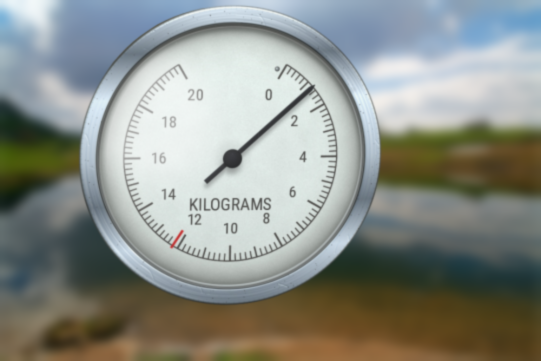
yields 1.2 kg
